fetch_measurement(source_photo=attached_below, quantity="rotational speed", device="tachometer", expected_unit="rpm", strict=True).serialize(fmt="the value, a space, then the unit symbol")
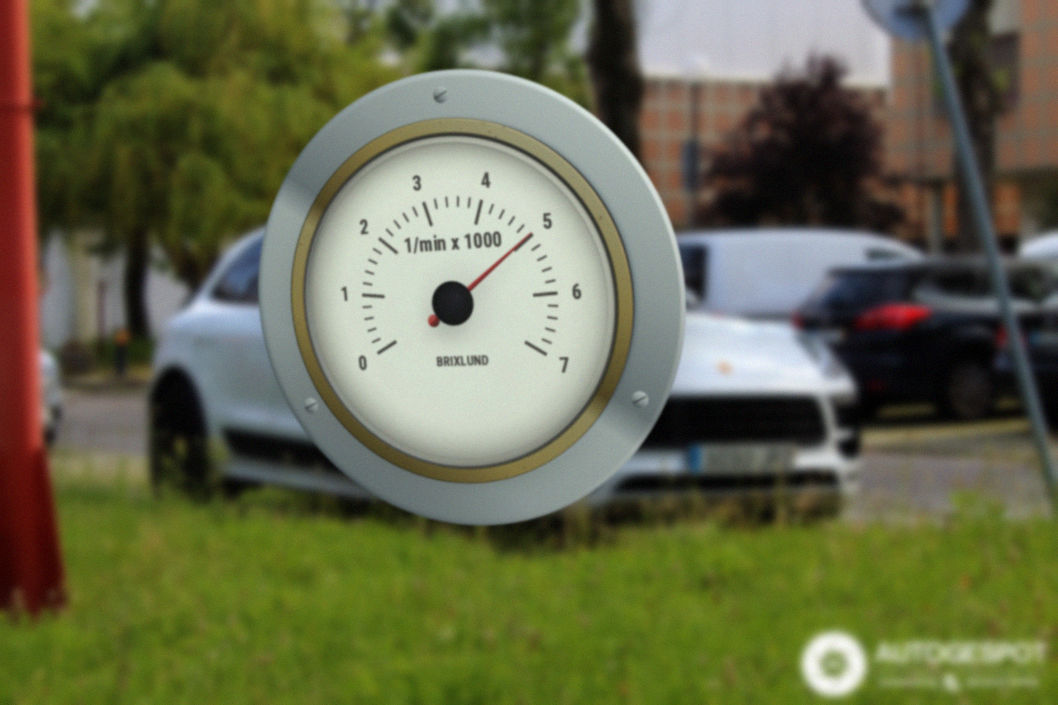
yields 5000 rpm
